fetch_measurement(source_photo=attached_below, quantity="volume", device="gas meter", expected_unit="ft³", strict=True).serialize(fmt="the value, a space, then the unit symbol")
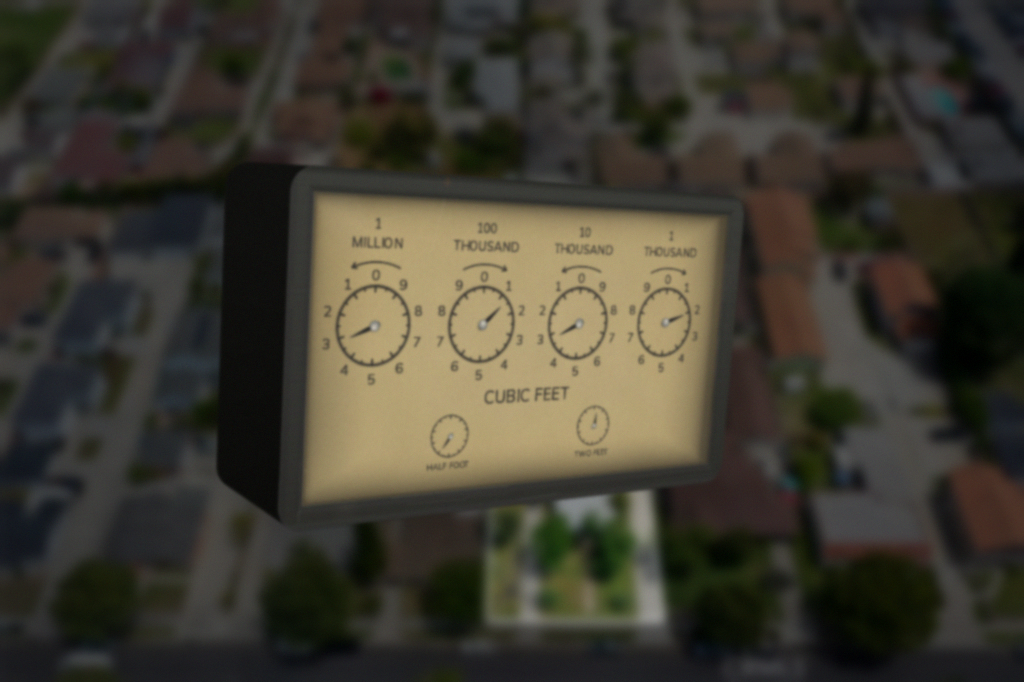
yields 313200 ft³
